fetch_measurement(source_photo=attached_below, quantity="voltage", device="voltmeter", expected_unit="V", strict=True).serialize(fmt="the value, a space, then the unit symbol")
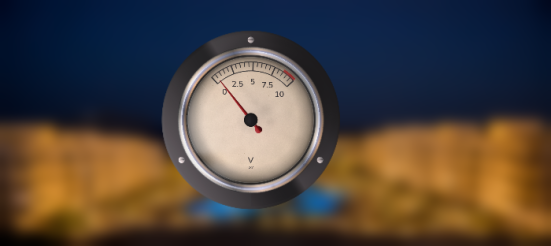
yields 0.5 V
